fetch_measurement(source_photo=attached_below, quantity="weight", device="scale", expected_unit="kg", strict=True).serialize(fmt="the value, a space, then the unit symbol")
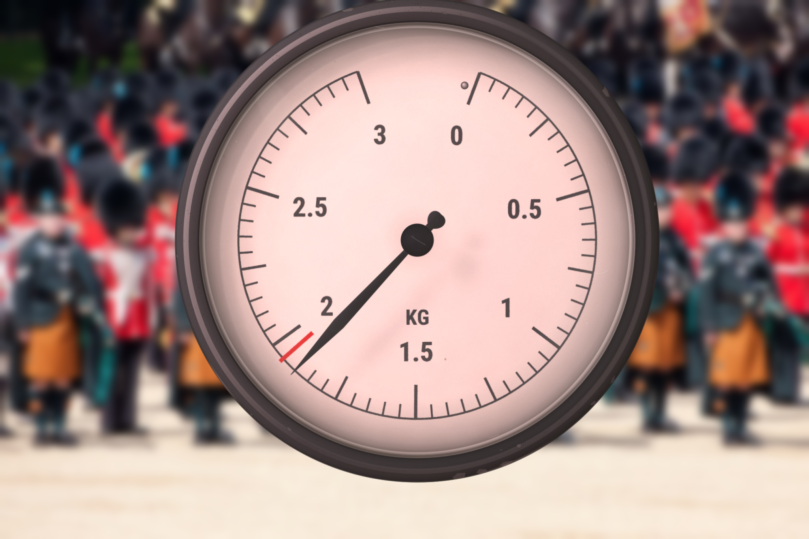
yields 1.9 kg
